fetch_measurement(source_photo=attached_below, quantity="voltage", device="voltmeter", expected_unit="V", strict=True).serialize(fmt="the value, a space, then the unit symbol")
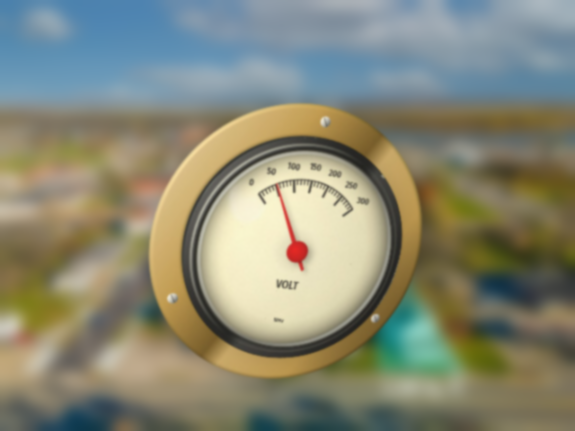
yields 50 V
